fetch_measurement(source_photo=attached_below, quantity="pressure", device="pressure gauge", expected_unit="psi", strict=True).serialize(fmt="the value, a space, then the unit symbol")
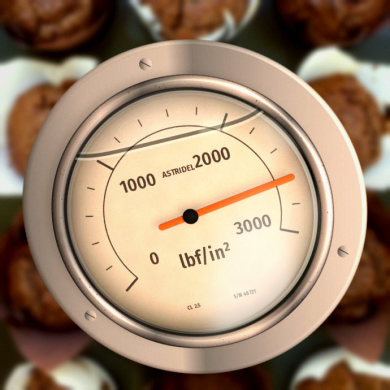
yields 2600 psi
